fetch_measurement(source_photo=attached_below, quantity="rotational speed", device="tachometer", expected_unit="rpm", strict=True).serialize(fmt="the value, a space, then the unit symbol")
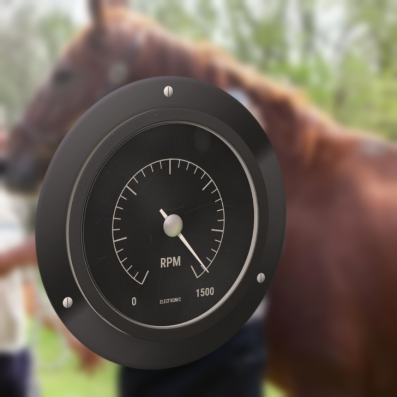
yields 1450 rpm
